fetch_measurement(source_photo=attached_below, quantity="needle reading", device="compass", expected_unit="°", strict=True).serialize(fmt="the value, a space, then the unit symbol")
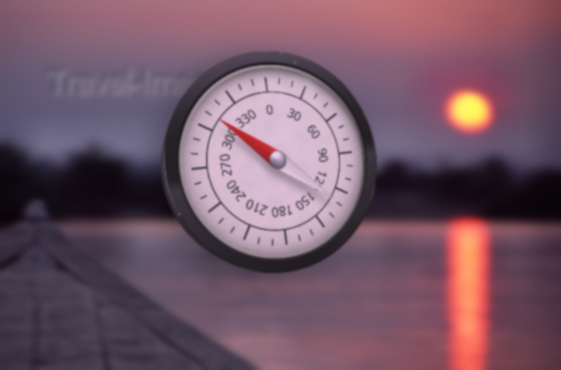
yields 310 °
